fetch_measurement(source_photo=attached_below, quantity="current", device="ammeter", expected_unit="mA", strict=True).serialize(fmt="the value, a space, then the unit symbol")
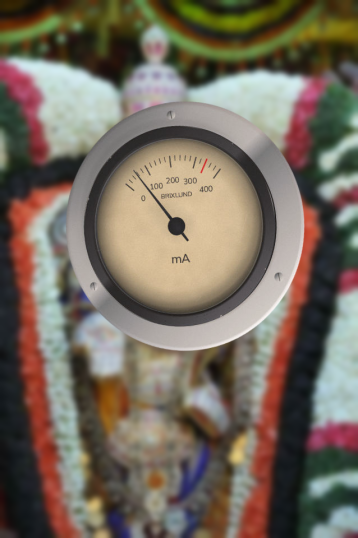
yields 60 mA
